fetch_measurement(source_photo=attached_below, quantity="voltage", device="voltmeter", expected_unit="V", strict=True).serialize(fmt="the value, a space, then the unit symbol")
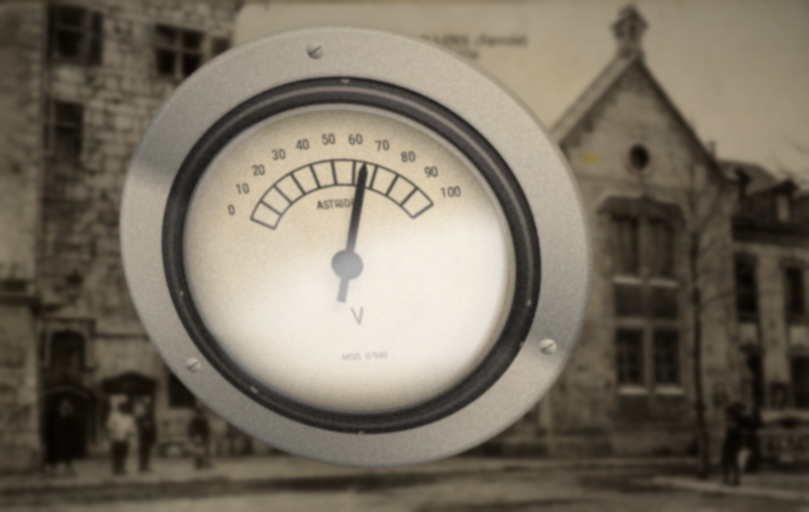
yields 65 V
